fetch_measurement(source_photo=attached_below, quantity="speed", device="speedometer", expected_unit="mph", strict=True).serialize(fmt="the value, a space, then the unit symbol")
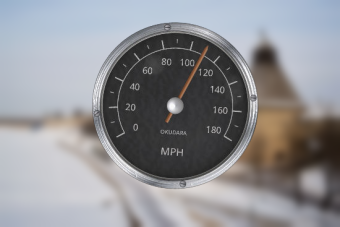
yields 110 mph
